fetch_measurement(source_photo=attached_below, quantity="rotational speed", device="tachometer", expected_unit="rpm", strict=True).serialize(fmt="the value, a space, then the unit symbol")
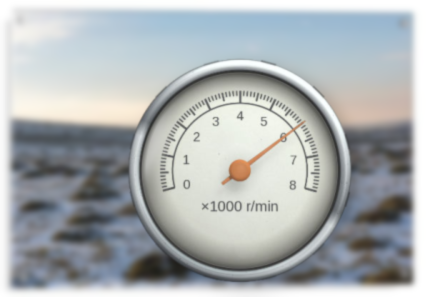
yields 6000 rpm
